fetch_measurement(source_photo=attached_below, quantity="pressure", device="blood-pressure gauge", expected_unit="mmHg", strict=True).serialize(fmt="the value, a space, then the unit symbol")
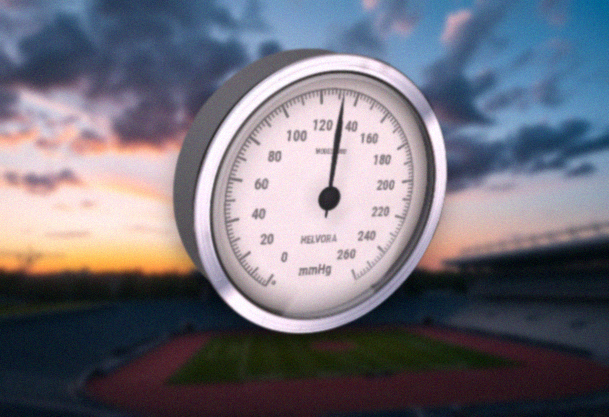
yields 130 mmHg
